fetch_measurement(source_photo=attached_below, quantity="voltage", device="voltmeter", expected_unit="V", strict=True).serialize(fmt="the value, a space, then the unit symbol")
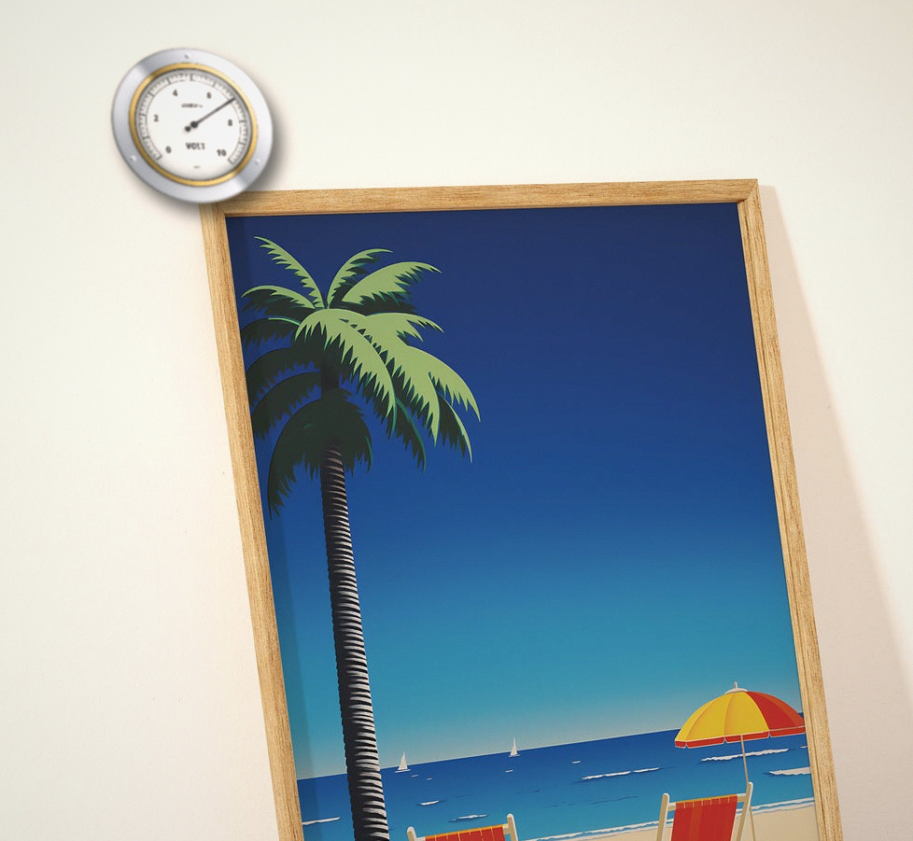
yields 7 V
